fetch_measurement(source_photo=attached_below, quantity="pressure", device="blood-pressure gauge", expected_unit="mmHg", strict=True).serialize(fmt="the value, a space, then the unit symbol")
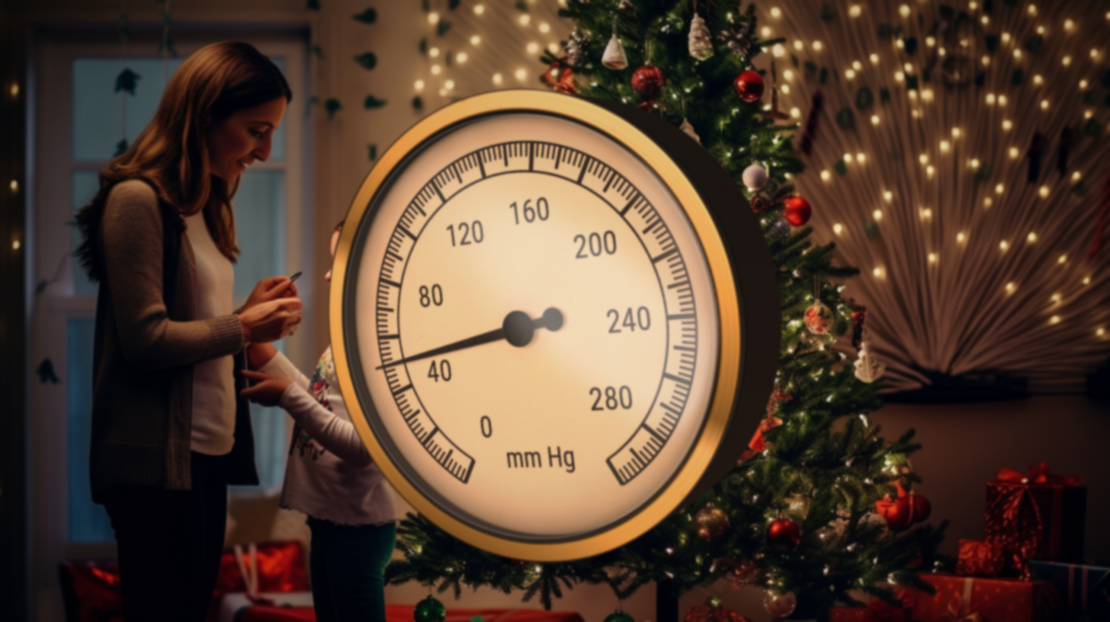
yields 50 mmHg
